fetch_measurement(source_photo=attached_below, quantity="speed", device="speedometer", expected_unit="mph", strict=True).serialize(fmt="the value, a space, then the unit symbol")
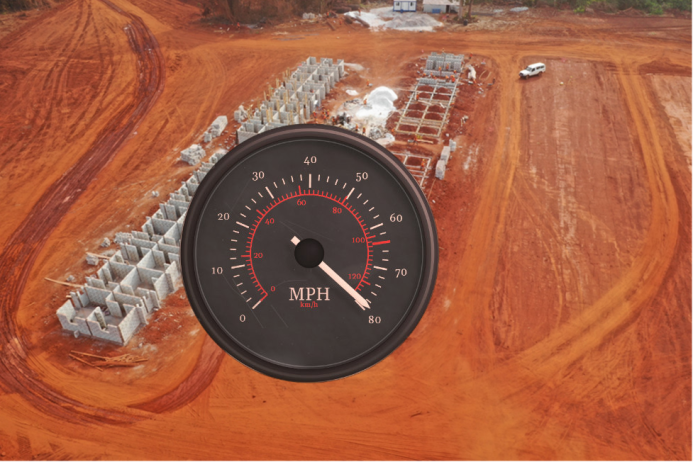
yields 79 mph
